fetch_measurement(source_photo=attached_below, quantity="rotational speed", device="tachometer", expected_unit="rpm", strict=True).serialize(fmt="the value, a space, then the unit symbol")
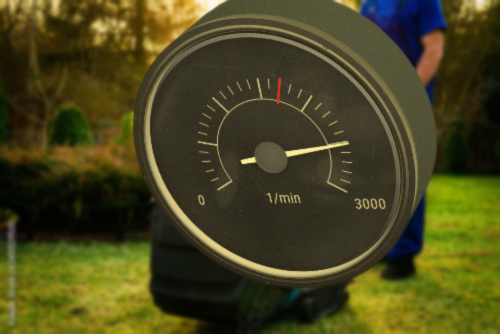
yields 2500 rpm
